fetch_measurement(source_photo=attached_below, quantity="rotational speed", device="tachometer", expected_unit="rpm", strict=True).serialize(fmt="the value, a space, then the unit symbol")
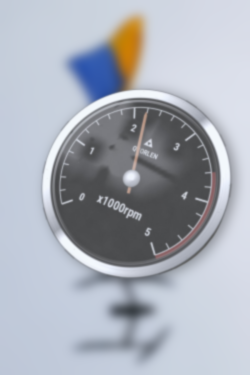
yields 2200 rpm
